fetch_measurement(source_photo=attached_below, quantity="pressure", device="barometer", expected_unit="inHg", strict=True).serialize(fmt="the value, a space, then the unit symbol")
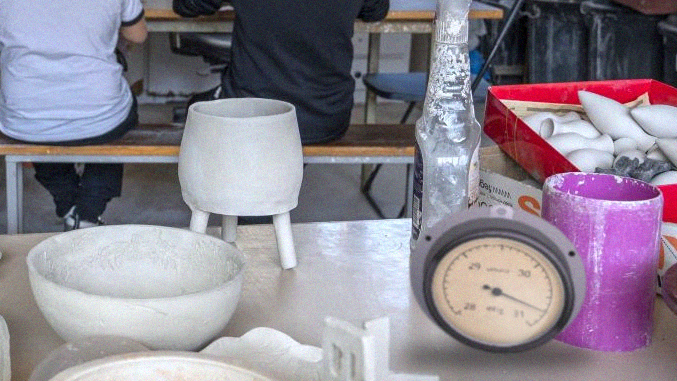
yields 30.7 inHg
